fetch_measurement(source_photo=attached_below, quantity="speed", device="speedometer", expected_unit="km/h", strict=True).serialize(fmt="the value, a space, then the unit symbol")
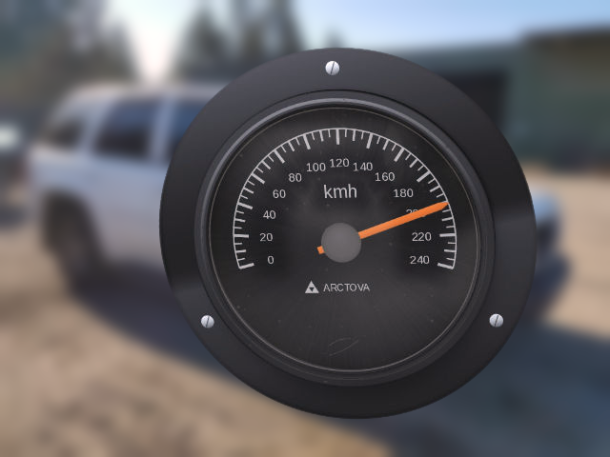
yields 200 km/h
